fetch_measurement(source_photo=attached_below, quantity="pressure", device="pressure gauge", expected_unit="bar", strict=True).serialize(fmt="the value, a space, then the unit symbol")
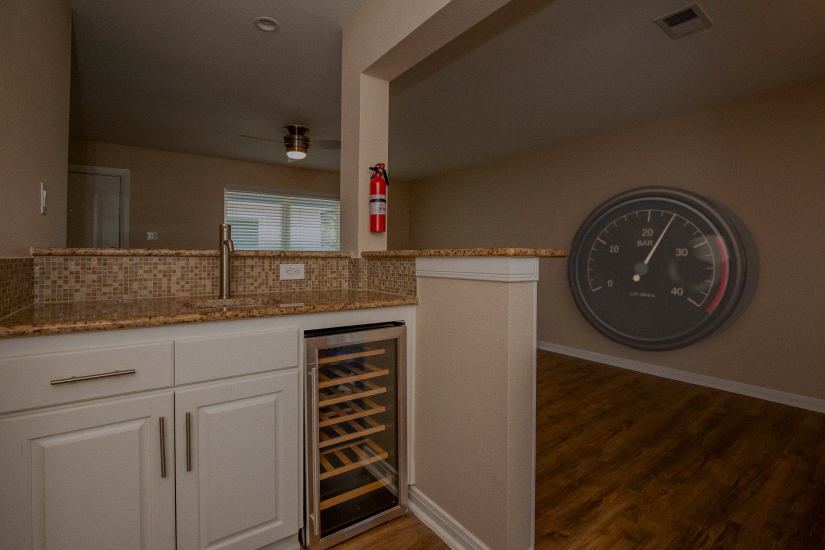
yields 24 bar
